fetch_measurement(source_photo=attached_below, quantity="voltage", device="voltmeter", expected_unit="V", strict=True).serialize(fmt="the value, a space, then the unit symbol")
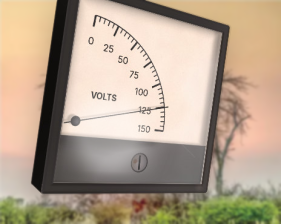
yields 125 V
